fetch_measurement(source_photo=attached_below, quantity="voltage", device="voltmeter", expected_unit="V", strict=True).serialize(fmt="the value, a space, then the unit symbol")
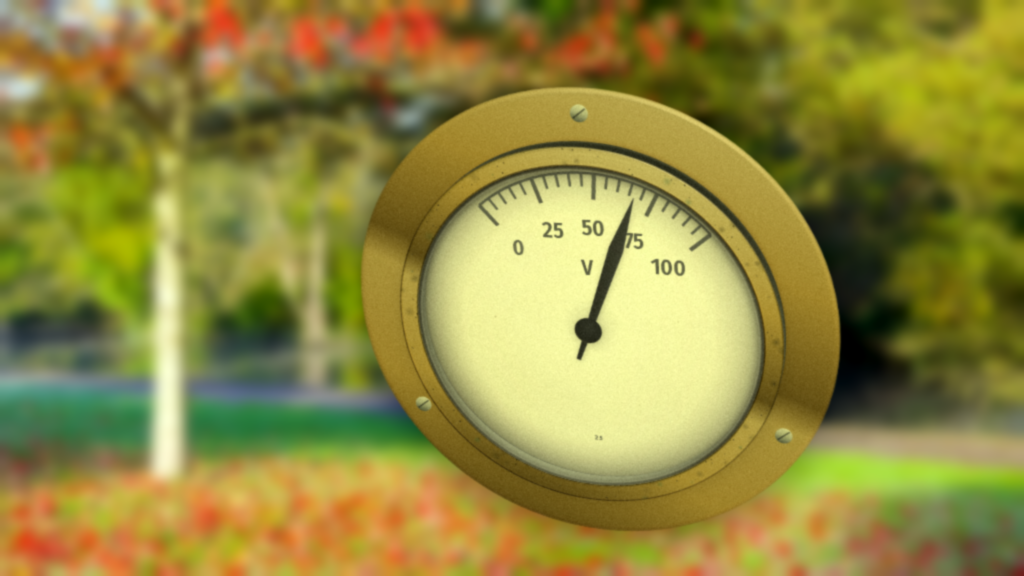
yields 67.5 V
